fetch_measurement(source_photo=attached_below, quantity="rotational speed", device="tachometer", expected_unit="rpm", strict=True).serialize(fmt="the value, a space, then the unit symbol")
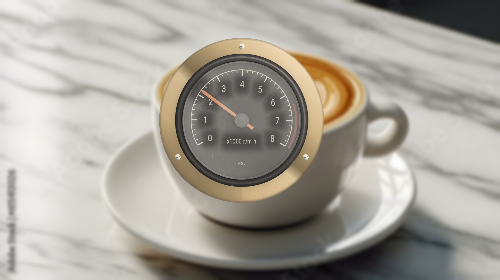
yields 2200 rpm
